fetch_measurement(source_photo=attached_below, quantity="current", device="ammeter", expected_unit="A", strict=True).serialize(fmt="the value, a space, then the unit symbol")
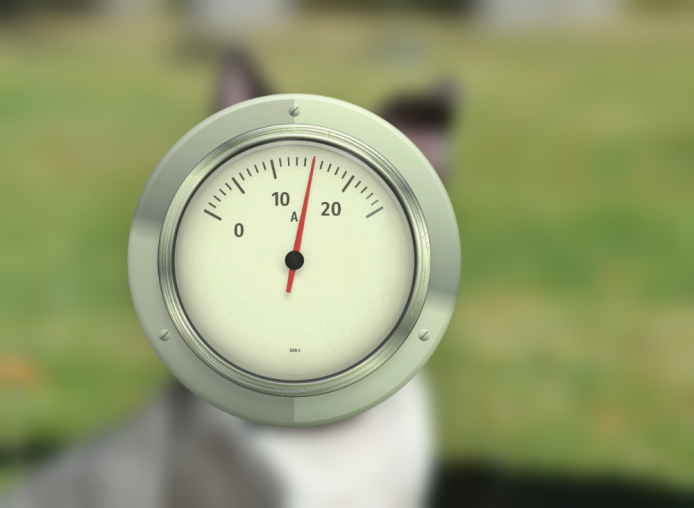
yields 15 A
